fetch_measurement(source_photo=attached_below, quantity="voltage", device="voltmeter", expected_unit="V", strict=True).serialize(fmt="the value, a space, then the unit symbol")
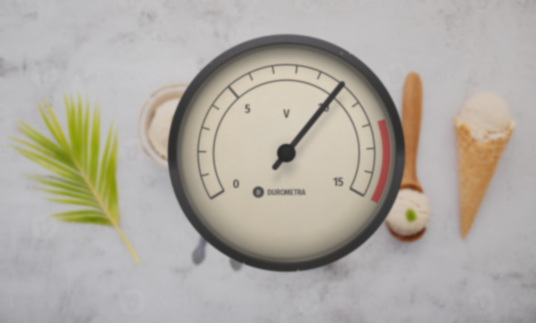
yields 10 V
